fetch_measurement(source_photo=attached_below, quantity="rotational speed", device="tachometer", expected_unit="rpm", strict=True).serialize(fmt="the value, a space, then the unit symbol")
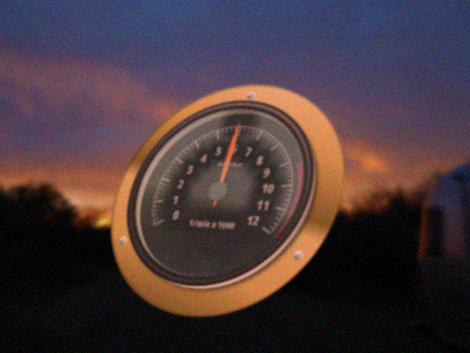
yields 6000 rpm
